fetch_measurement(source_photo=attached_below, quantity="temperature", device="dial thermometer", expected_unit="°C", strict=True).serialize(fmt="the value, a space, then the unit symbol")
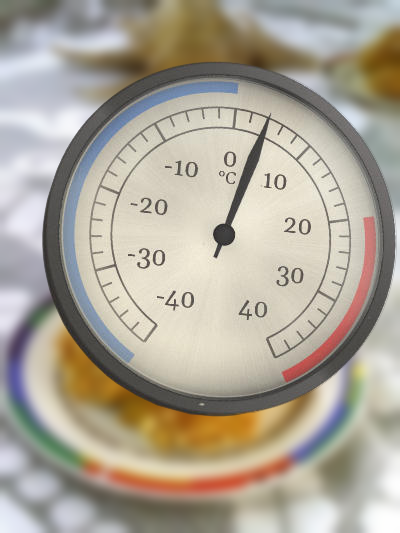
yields 4 °C
